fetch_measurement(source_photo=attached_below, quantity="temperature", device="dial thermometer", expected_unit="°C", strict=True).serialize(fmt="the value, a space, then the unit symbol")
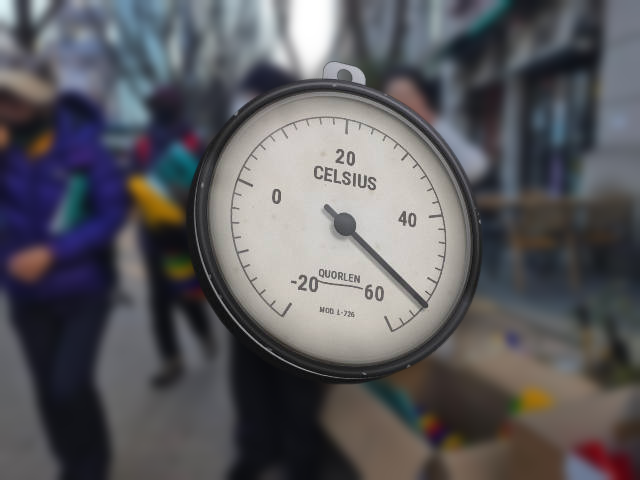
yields 54 °C
